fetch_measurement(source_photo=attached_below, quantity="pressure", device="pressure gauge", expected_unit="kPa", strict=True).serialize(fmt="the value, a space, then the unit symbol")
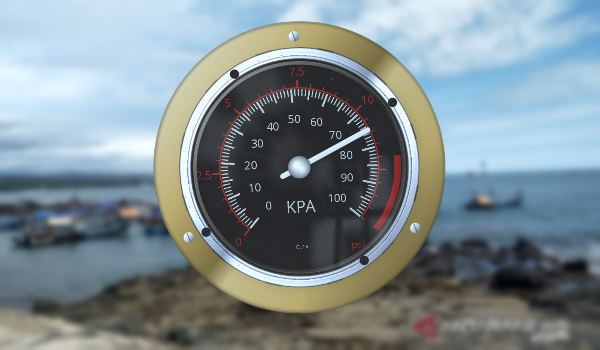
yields 75 kPa
